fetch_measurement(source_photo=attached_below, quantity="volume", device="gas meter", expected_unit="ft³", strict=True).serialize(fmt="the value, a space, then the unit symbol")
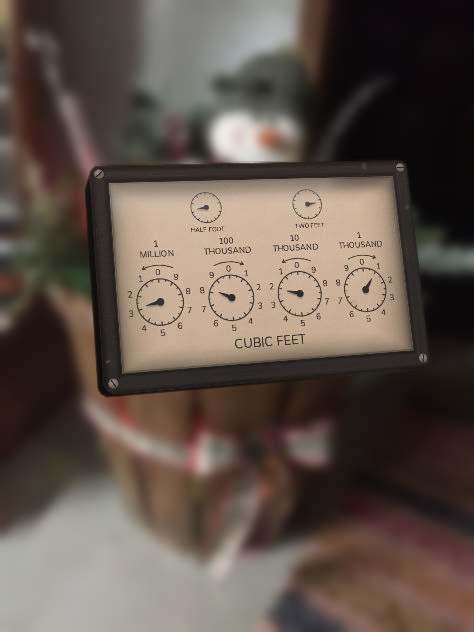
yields 282100 ft³
